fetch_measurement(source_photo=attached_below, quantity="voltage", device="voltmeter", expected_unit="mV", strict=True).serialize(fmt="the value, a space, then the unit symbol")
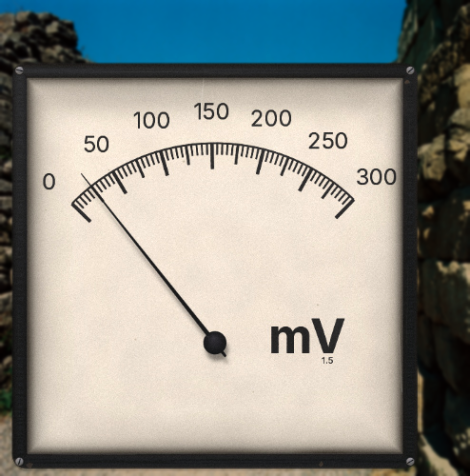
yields 25 mV
